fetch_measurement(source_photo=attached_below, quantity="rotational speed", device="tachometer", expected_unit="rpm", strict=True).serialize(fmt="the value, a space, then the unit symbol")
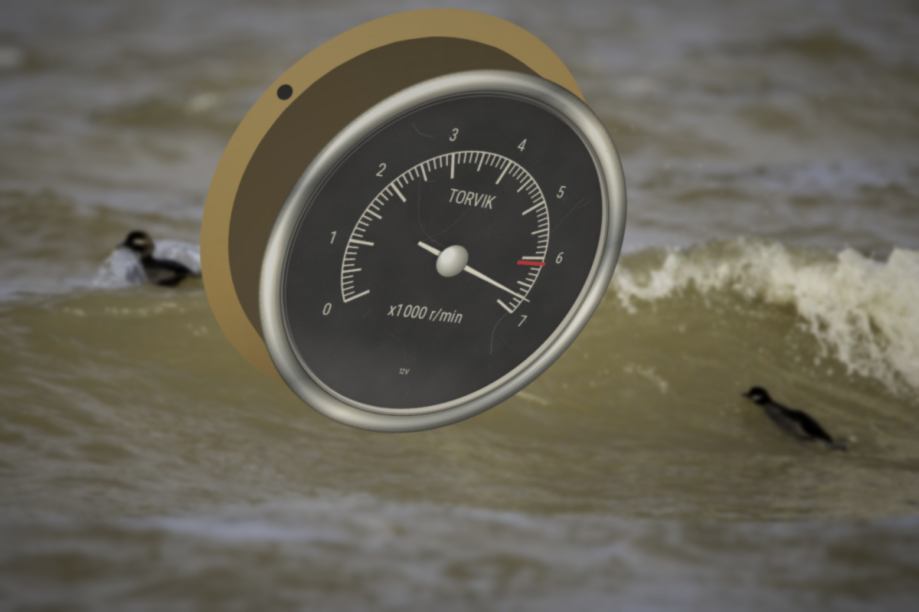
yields 6700 rpm
